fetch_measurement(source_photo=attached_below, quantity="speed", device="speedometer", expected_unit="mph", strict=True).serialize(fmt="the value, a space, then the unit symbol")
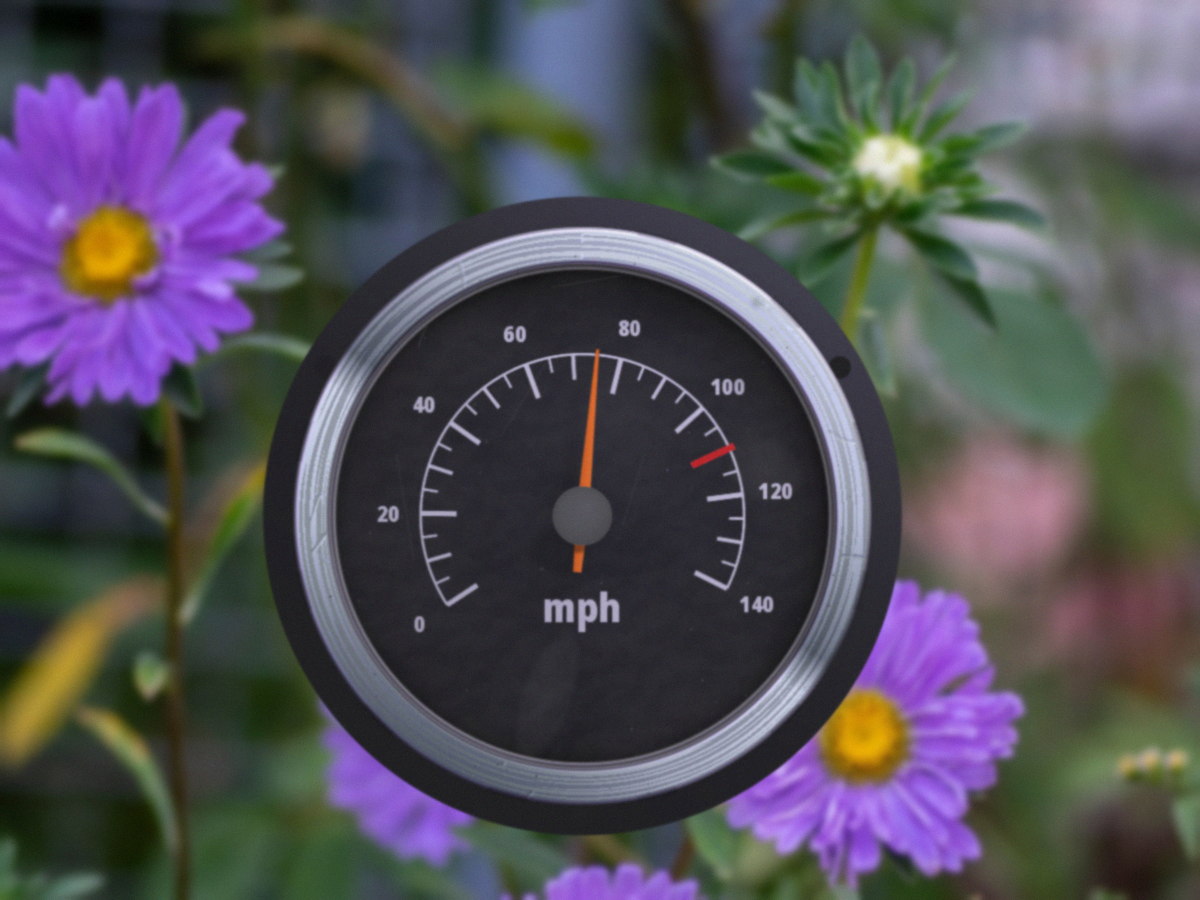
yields 75 mph
